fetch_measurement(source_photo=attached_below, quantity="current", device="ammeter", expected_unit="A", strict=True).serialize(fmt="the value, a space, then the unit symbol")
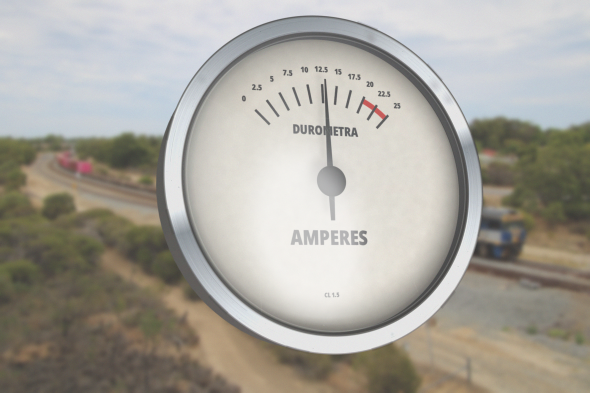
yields 12.5 A
